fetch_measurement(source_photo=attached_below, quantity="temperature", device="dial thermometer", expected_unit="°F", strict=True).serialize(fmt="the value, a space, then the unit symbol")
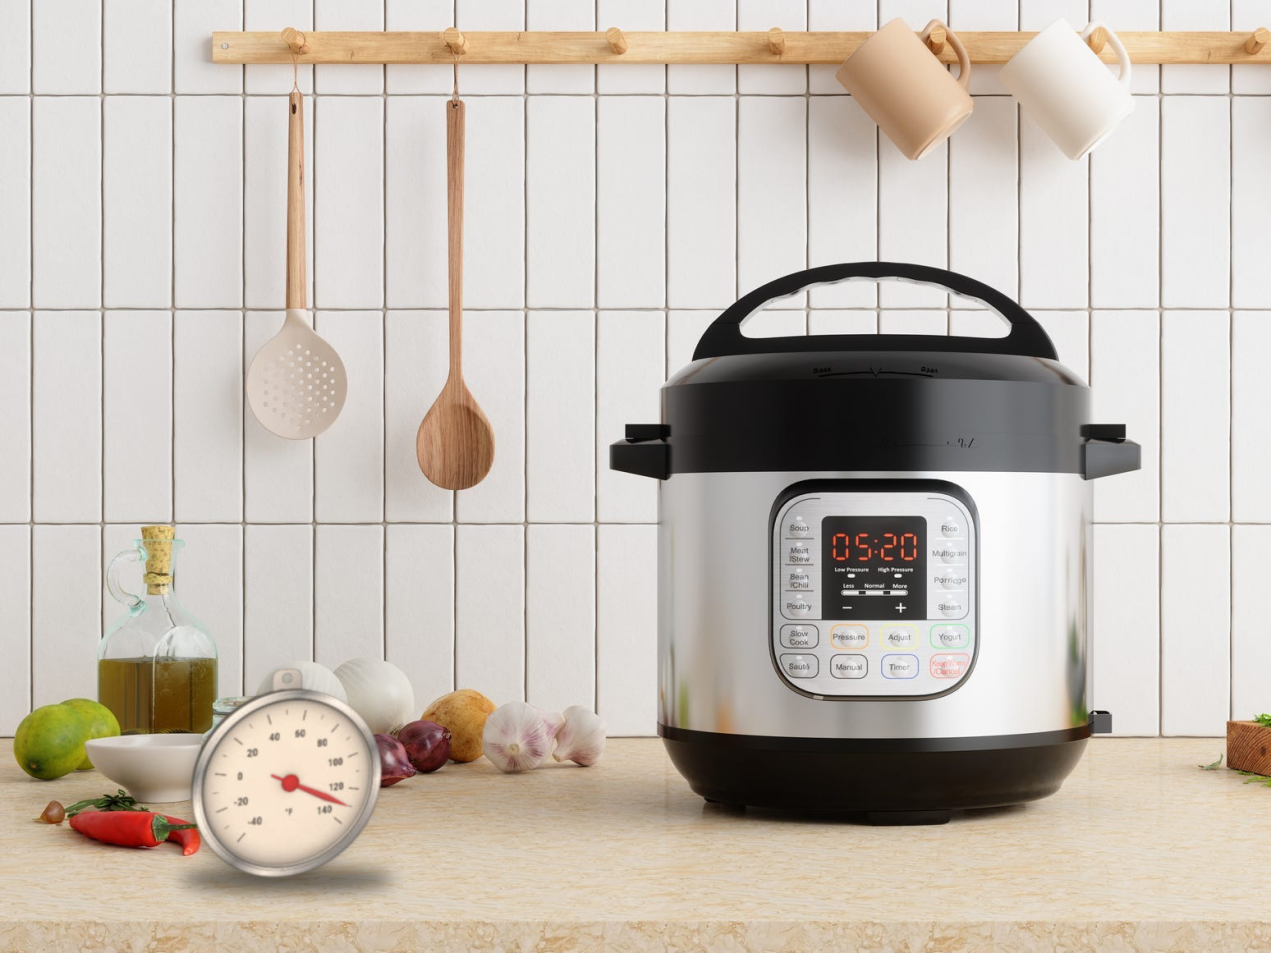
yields 130 °F
